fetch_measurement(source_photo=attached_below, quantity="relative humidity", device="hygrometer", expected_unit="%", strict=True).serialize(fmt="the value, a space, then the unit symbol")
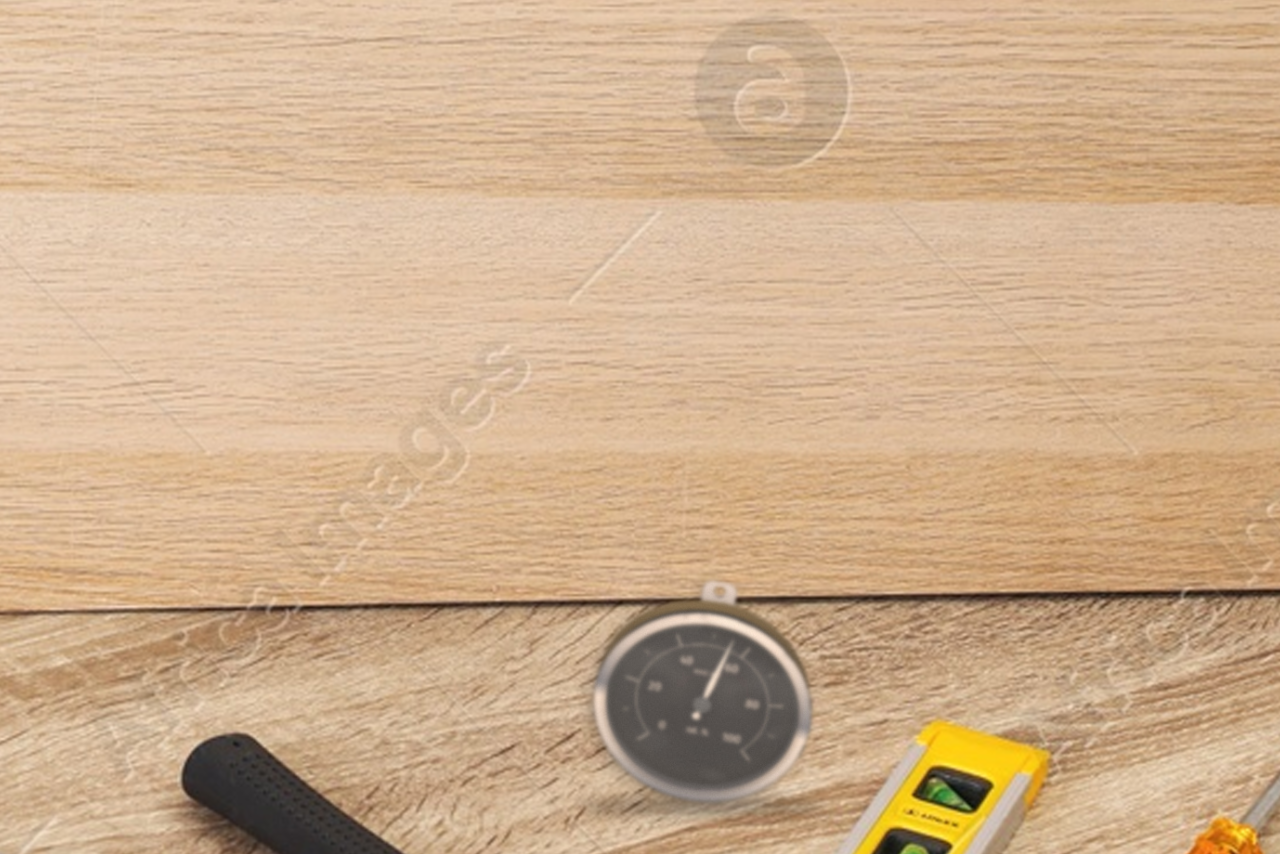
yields 55 %
